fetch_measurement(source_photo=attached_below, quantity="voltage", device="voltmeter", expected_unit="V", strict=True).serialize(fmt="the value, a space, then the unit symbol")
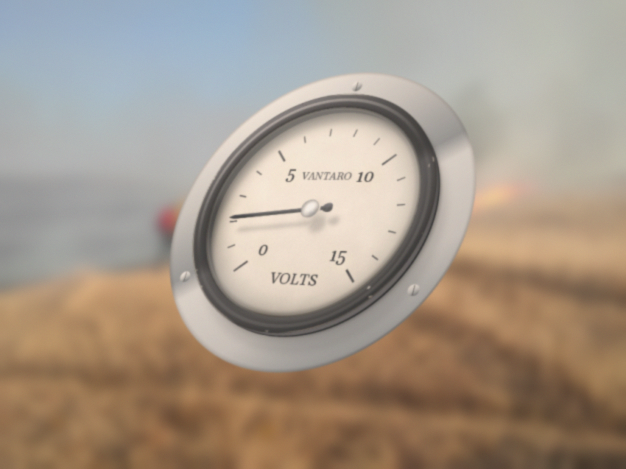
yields 2 V
